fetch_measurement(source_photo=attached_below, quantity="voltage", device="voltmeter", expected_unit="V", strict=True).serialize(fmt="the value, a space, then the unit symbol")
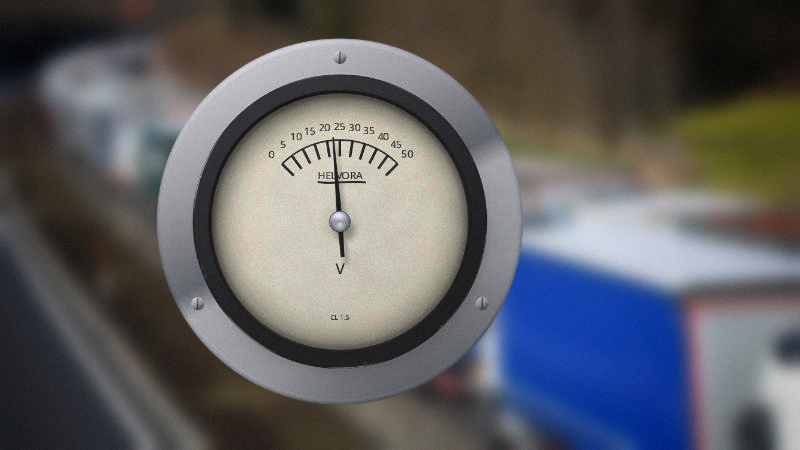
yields 22.5 V
